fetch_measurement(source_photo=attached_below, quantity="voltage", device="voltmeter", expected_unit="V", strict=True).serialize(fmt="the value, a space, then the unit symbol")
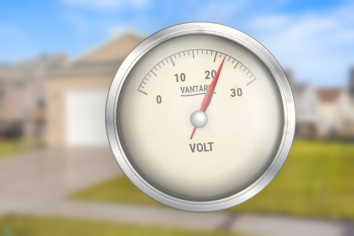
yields 22 V
